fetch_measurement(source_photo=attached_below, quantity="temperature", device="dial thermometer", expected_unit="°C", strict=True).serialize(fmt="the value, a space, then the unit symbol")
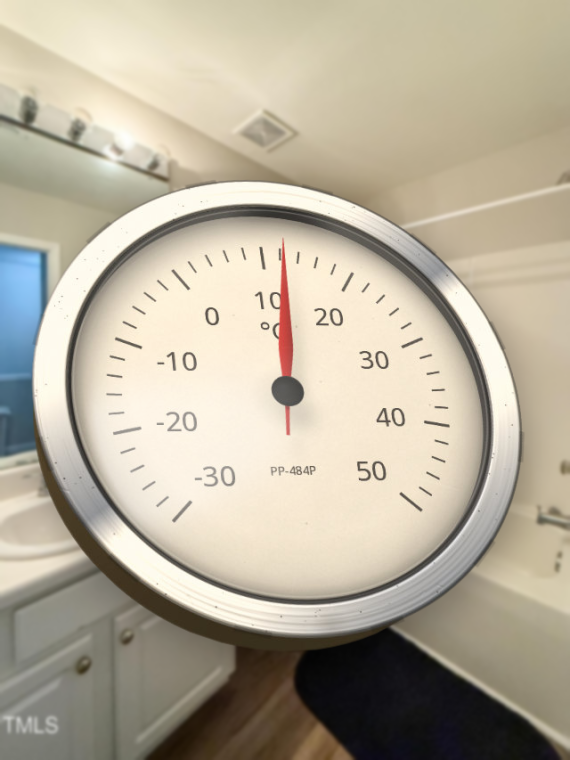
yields 12 °C
